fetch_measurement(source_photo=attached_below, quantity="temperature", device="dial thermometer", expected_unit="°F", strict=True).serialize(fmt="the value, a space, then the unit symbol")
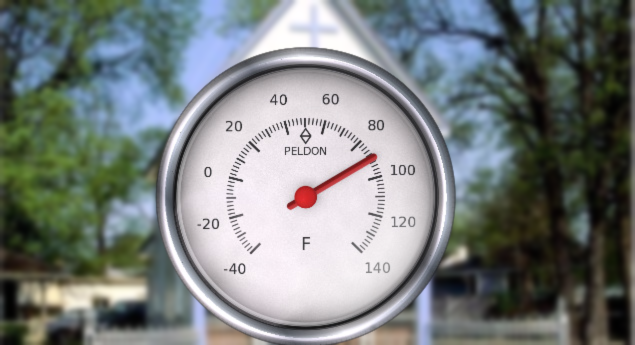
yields 90 °F
